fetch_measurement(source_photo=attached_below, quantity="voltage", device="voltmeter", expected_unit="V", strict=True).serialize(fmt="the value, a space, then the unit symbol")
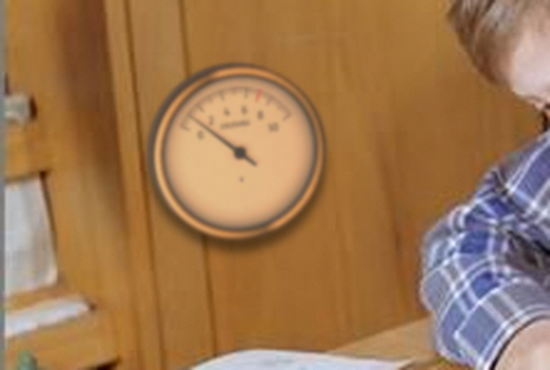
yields 1 V
